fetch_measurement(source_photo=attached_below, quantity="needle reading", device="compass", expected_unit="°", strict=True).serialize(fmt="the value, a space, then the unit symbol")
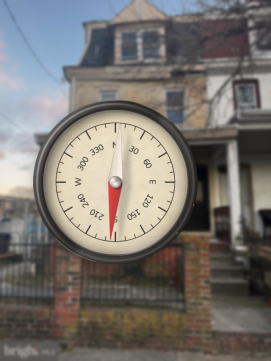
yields 185 °
